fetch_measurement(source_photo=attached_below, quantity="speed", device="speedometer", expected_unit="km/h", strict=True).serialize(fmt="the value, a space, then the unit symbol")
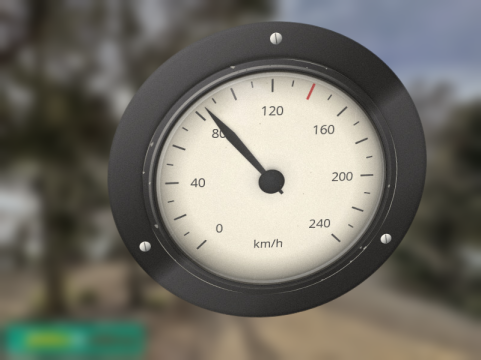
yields 85 km/h
